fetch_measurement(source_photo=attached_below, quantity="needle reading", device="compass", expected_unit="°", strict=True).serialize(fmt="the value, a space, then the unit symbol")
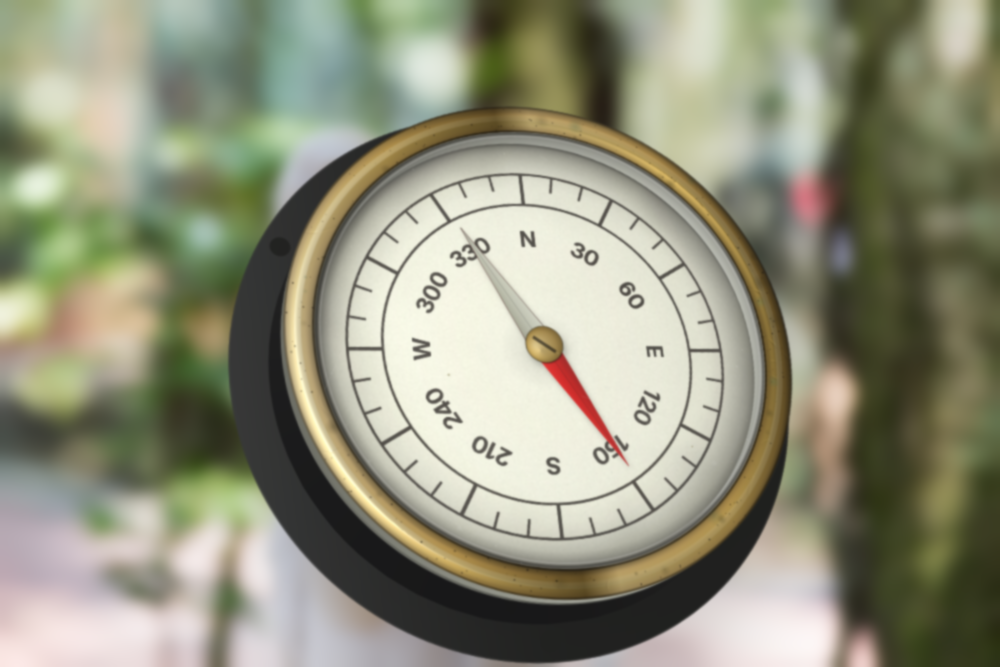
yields 150 °
